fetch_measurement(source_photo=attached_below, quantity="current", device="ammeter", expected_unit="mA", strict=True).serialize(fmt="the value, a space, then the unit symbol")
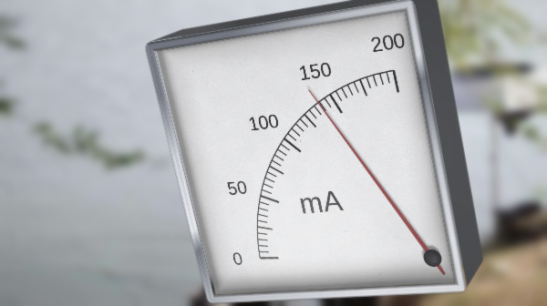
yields 140 mA
